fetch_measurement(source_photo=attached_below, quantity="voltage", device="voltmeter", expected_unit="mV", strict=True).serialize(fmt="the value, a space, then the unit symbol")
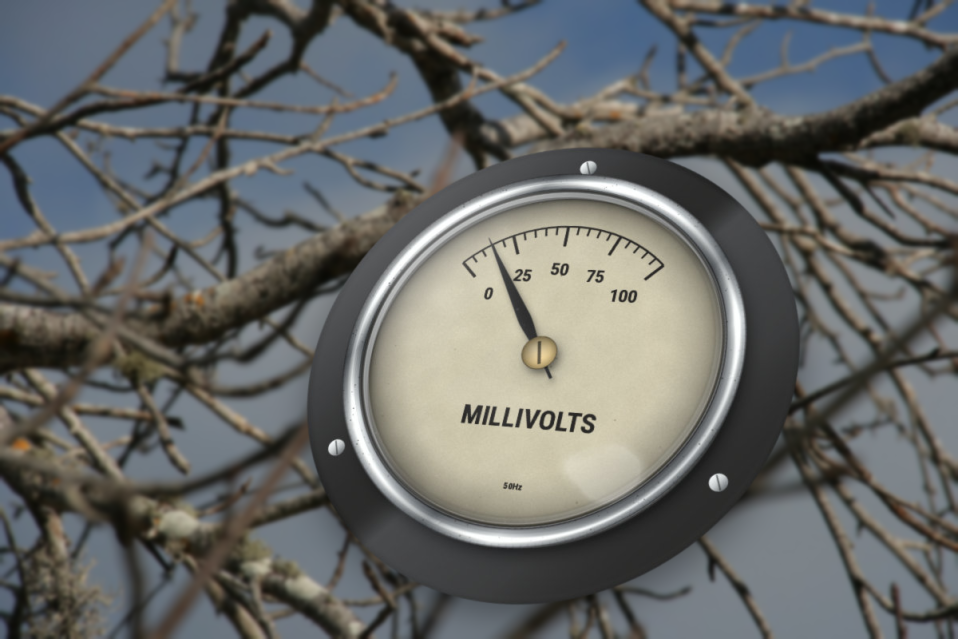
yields 15 mV
